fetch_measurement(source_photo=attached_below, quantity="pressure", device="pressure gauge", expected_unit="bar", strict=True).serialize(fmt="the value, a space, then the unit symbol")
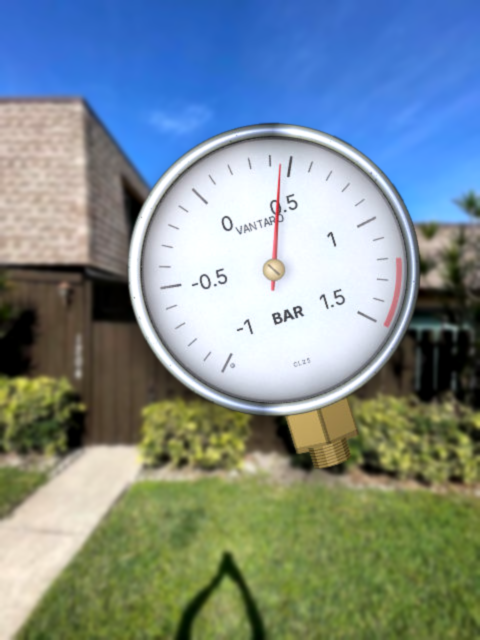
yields 0.45 bar
